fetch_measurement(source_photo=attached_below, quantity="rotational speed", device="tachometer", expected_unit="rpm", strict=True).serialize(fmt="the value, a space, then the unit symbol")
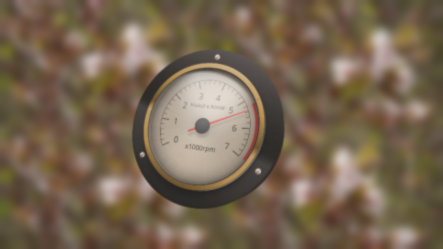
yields 5400 rpm
